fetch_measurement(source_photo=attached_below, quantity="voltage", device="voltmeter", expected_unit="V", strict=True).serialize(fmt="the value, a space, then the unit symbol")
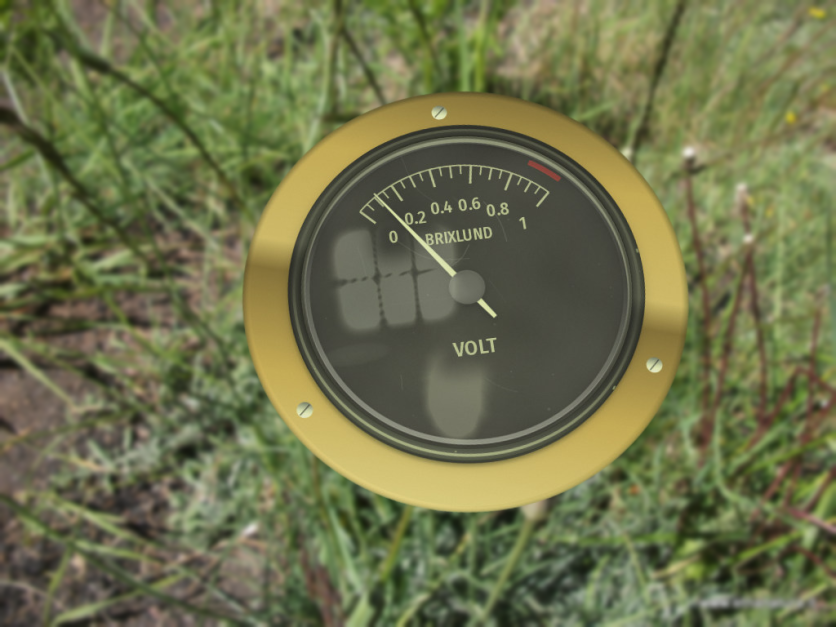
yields 0.1 V
